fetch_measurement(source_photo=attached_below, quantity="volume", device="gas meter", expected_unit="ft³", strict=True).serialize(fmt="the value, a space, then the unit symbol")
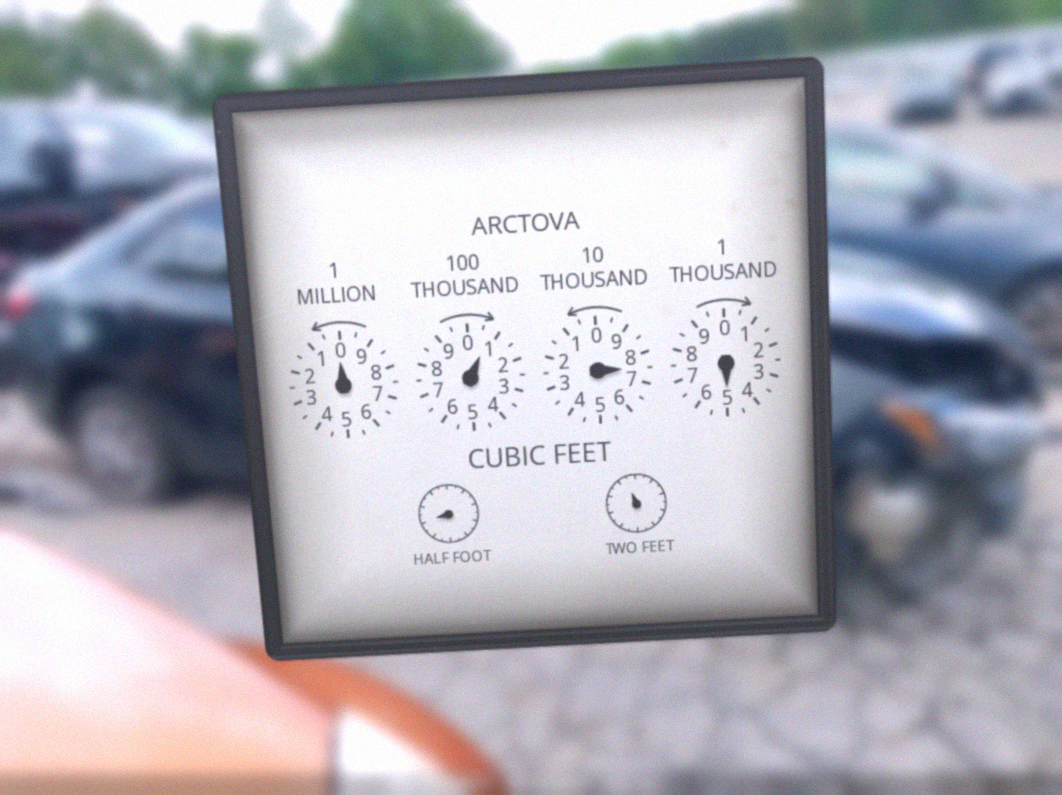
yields 7500 ft³
